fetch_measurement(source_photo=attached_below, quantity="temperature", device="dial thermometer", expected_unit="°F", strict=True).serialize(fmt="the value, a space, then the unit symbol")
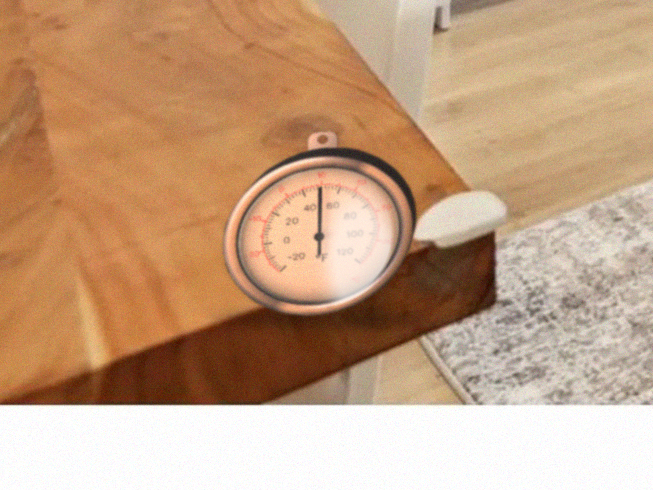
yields 50 °F
